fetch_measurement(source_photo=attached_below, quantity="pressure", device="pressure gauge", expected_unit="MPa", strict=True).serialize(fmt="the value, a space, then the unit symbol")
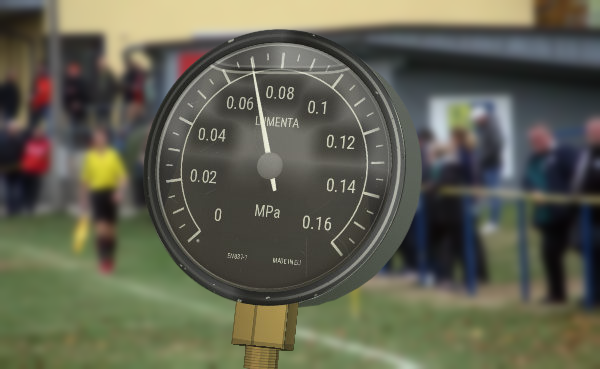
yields 0.07 MPa
